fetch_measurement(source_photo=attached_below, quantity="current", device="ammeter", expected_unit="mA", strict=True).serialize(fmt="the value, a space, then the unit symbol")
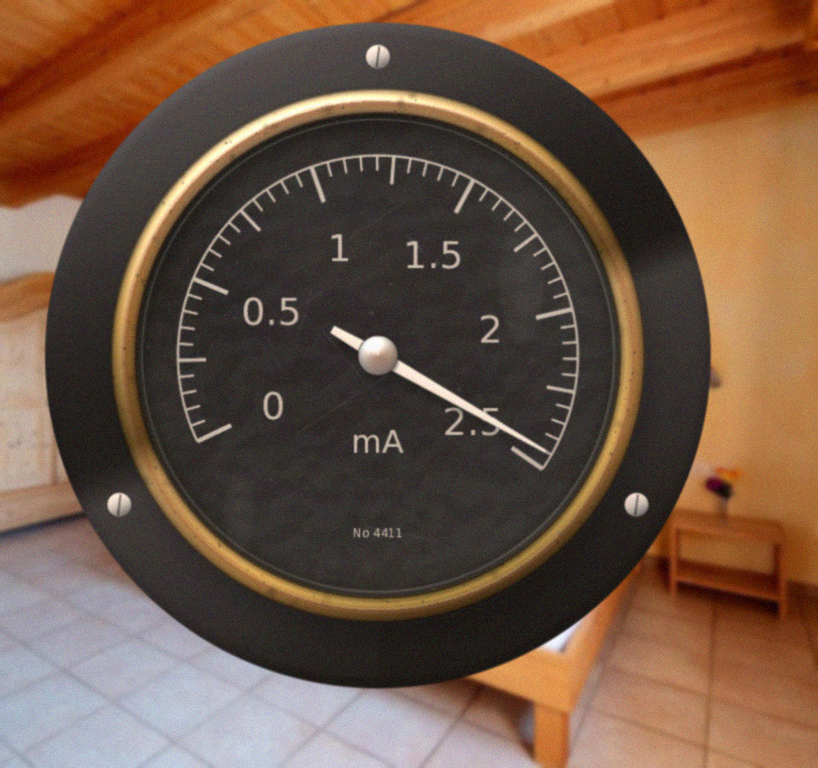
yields 2.45 mA
